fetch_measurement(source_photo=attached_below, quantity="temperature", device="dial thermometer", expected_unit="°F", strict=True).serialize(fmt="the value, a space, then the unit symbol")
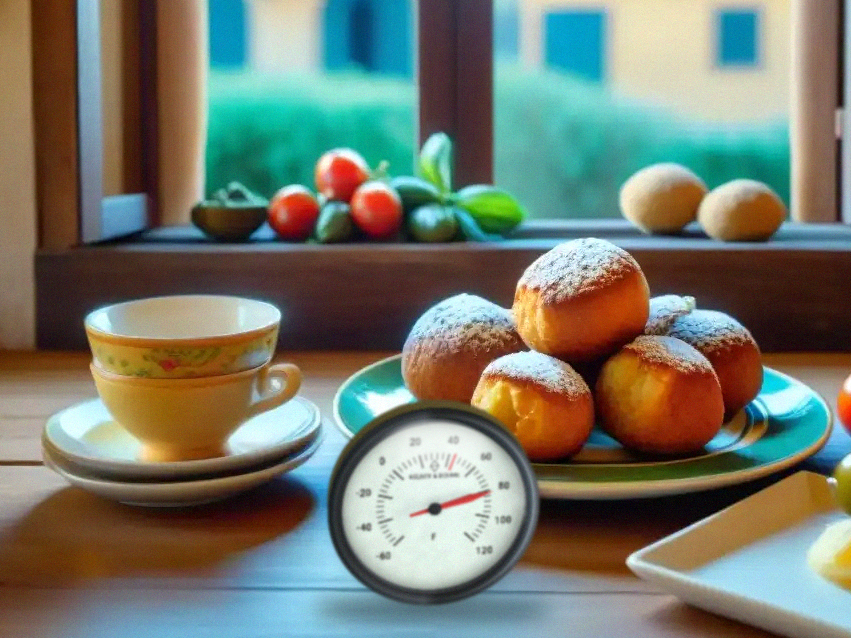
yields 80 °F
